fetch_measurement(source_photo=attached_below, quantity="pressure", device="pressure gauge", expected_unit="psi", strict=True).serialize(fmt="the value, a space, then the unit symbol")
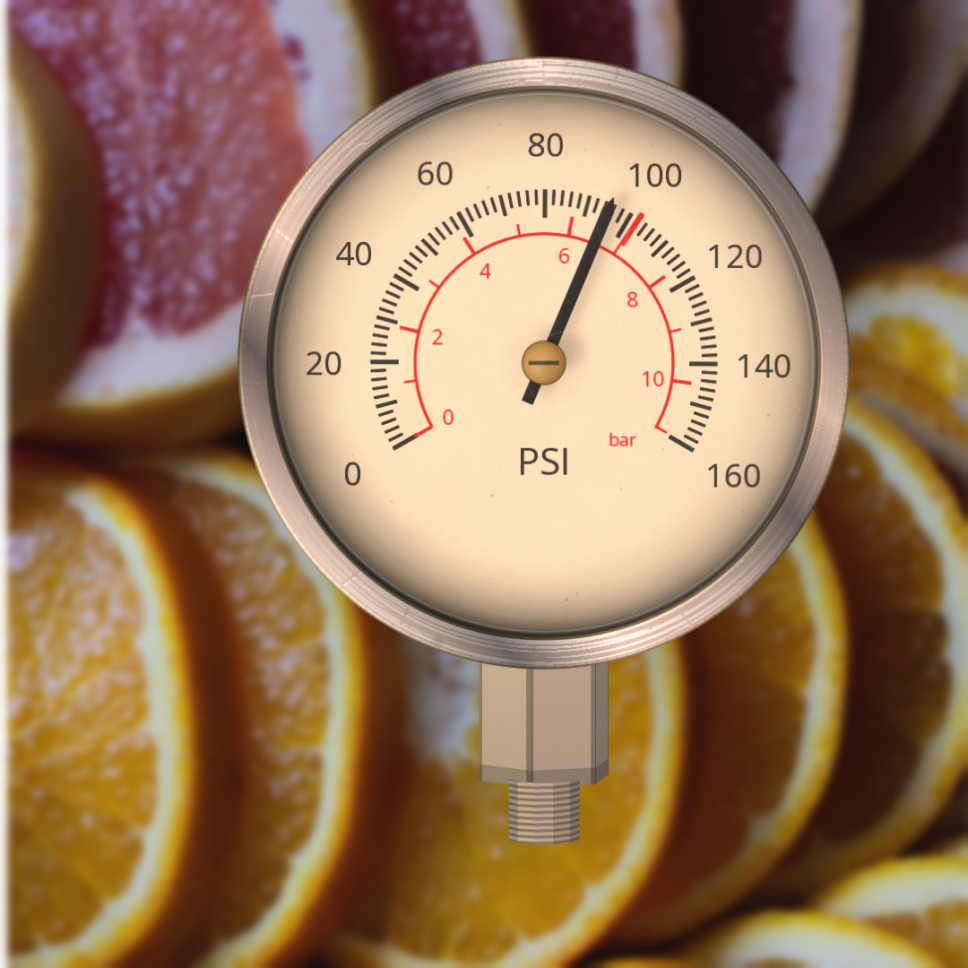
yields 95 psi
